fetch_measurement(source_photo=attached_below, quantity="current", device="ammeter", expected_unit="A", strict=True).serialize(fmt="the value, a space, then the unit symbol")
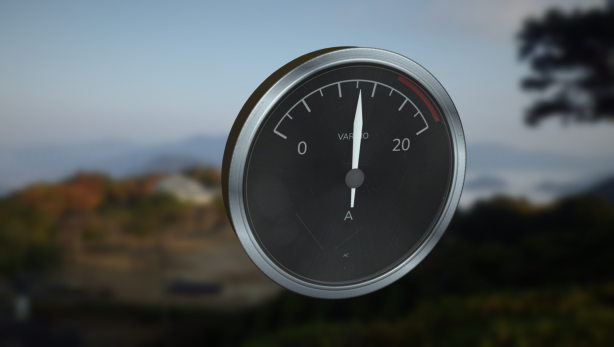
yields 10 A
